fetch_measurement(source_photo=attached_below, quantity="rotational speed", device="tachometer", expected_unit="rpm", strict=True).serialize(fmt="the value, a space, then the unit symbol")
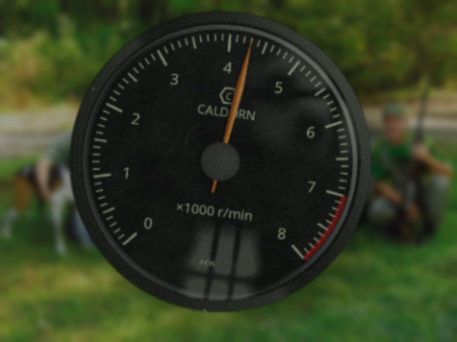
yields 4300 rpm
